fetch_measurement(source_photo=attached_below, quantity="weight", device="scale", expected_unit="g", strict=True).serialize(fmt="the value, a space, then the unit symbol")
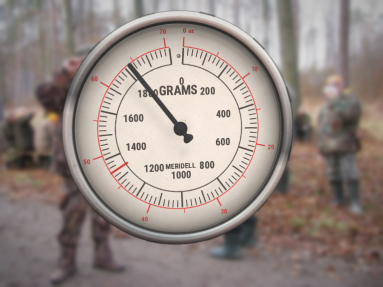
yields 1820 g
